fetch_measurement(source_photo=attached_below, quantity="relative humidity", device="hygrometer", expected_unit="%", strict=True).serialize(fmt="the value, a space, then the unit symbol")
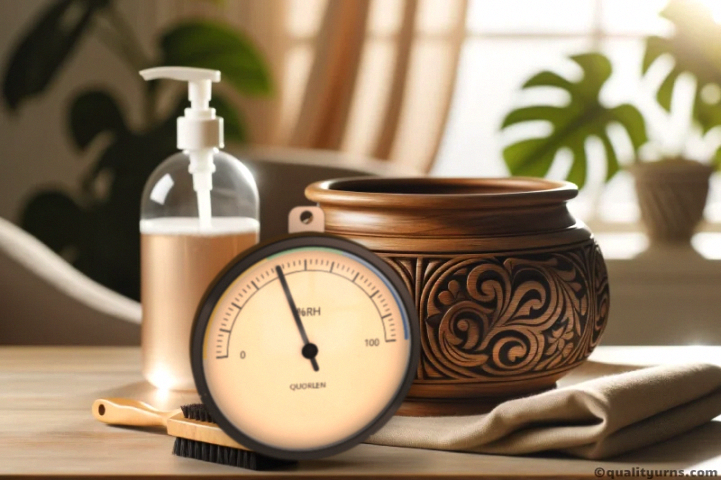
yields 40 %
